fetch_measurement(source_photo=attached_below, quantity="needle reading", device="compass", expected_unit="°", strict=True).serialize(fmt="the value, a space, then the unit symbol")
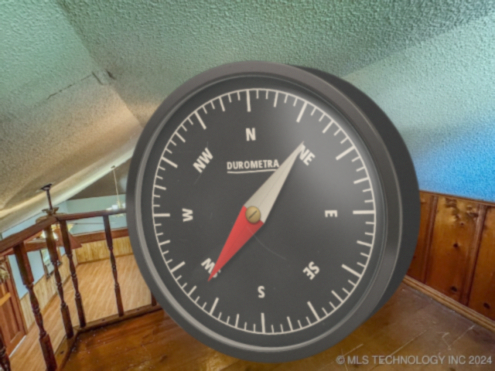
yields 220 °
